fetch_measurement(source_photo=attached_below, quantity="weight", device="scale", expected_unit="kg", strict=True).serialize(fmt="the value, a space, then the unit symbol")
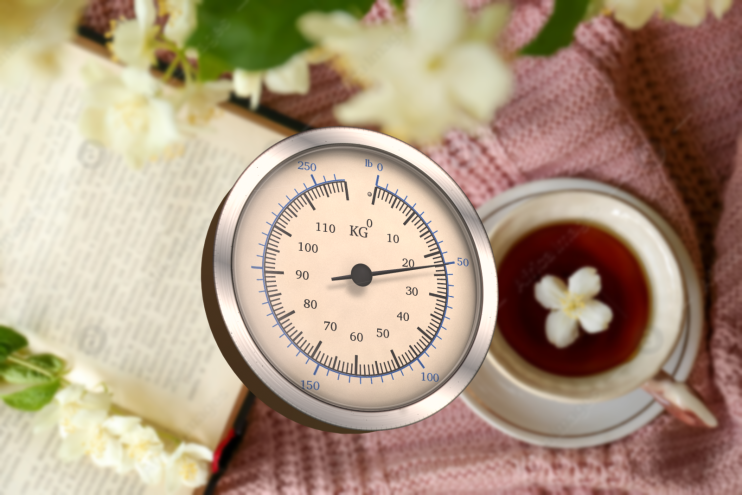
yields 23 kg
